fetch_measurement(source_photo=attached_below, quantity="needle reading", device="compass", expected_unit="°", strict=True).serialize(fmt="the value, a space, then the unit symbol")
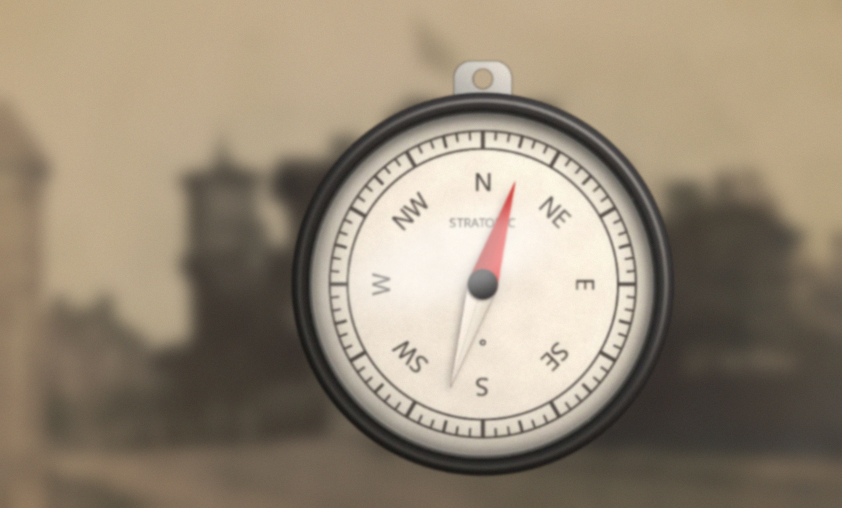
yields 17.5 °
